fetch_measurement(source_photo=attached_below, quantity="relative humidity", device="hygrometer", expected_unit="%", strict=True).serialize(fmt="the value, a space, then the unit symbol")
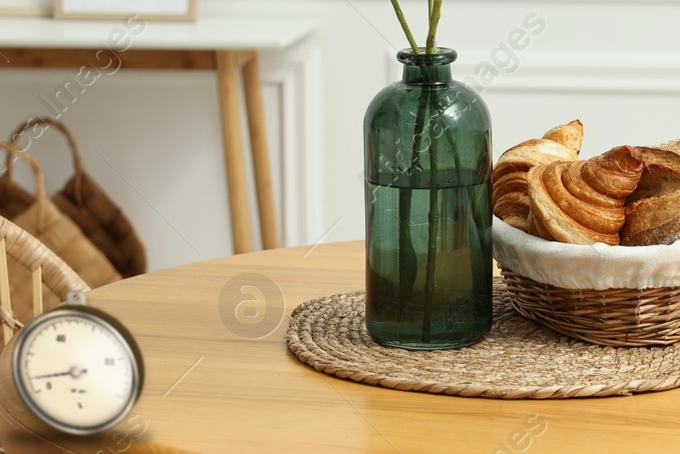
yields 8 %
